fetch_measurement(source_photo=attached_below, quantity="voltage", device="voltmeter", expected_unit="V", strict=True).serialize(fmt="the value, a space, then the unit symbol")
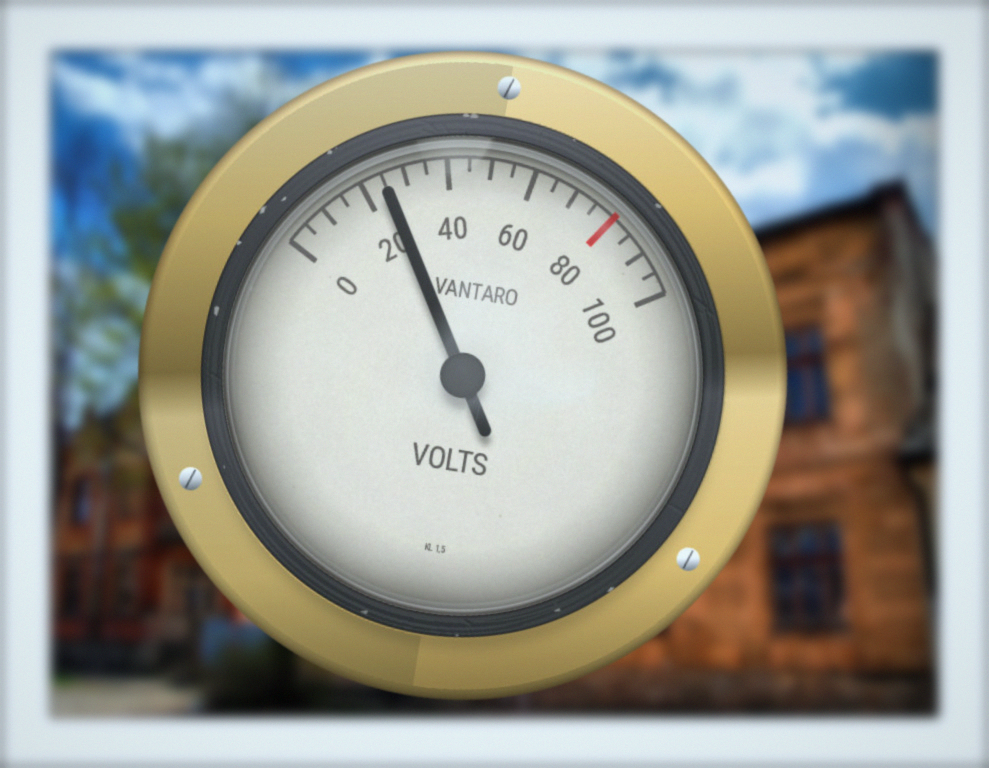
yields 25 V
